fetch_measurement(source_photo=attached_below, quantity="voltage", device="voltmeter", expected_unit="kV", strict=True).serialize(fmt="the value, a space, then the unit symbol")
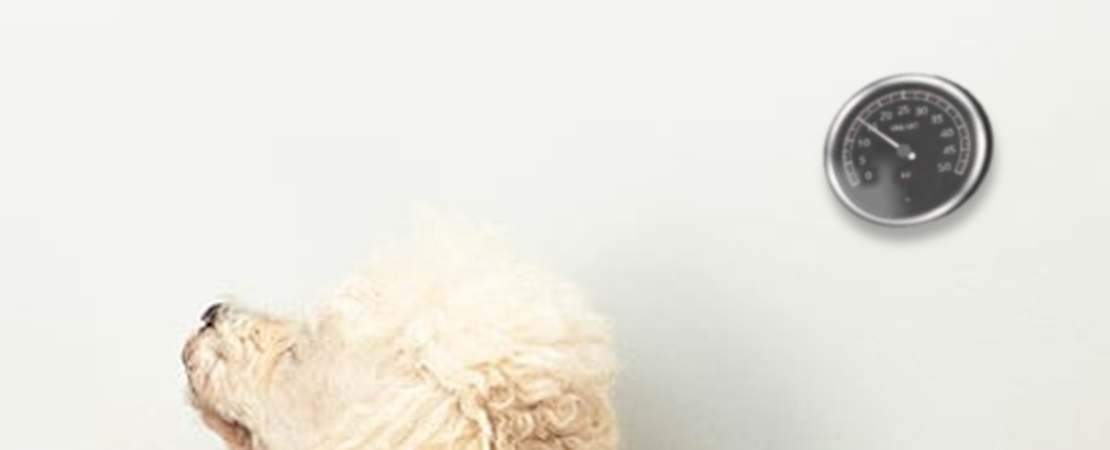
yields 15 kV
